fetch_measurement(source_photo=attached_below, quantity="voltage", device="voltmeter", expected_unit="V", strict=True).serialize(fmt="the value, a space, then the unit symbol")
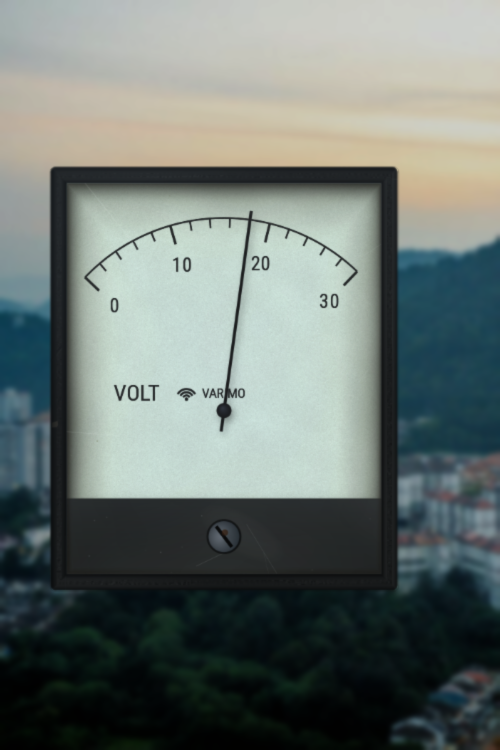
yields 18 V
